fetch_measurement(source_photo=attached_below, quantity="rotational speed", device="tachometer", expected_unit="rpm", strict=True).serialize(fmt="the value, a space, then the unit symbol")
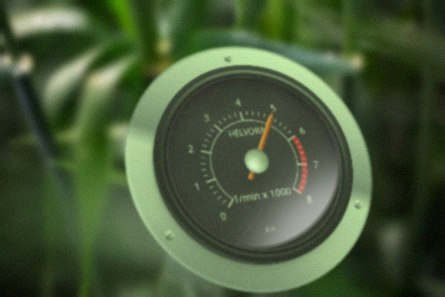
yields 5000 rpm
